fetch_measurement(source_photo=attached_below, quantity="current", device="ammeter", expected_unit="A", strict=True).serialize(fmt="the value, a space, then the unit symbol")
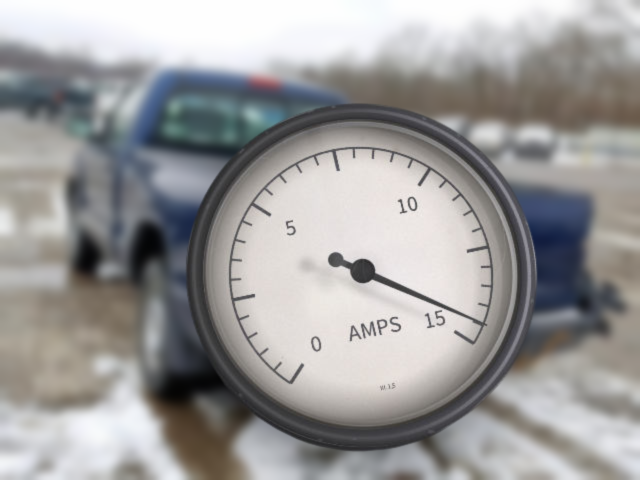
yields 14.5 A
